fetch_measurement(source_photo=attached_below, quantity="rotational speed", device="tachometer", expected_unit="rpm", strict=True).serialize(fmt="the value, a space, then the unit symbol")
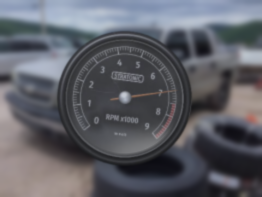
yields 7000 rpm
